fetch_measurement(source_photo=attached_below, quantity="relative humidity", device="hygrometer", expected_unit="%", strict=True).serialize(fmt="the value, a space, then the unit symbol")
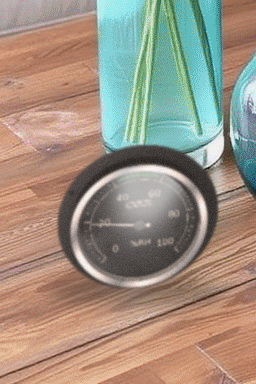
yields 20 %
